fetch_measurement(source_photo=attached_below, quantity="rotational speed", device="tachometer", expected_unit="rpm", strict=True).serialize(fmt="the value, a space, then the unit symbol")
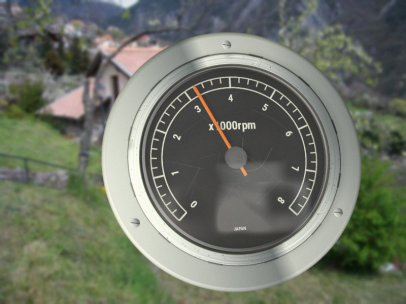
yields 3200 rpm
